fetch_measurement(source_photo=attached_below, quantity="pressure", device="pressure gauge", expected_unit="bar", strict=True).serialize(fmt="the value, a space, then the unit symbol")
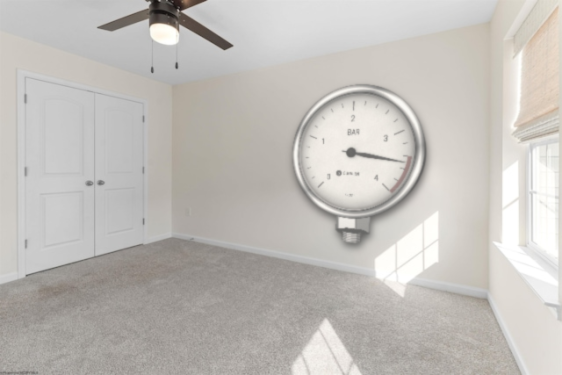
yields 3.5 bar
